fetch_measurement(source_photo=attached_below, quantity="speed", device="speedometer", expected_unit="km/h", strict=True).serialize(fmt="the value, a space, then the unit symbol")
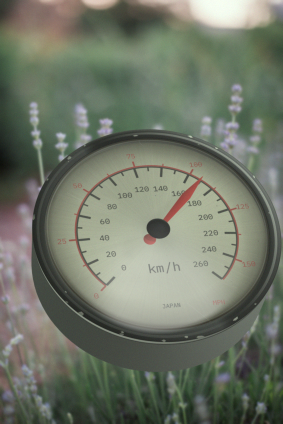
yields 170 km/h
